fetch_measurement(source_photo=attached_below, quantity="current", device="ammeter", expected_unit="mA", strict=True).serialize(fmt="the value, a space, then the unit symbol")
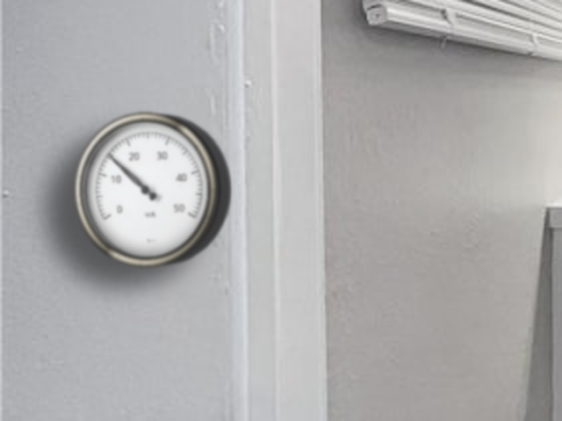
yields 15 mA
